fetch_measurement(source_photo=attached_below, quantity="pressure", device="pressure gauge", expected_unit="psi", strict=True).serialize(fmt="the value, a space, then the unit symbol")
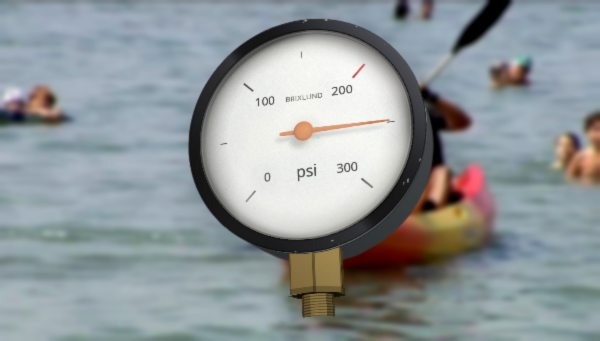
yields 250 psi
